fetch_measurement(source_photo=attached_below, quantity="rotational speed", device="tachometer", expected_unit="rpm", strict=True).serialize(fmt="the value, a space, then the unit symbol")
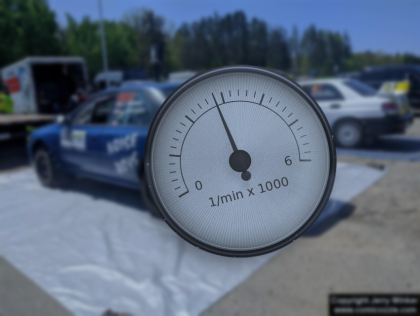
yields 2800 rpm
